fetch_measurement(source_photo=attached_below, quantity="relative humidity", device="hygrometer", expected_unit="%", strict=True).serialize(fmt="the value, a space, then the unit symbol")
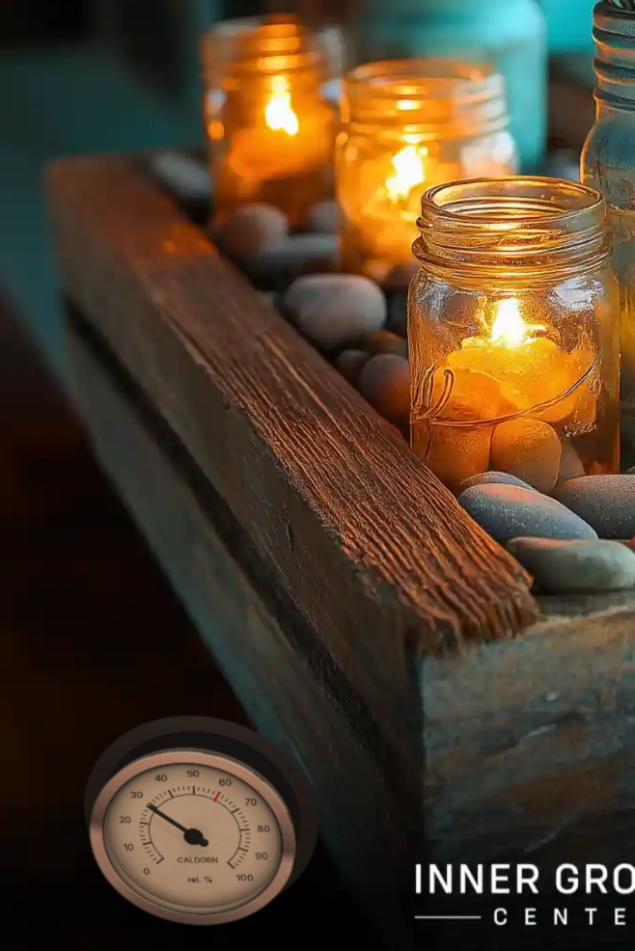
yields 30 %
